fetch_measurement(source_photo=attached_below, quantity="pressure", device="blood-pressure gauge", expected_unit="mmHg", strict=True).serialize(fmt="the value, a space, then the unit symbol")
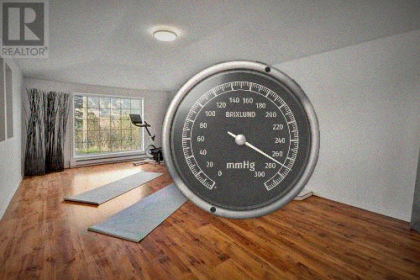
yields 270 mmHg
